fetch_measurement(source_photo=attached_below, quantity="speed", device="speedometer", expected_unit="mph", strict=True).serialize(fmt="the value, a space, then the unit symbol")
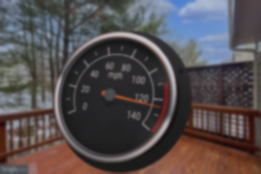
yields 125 mph
